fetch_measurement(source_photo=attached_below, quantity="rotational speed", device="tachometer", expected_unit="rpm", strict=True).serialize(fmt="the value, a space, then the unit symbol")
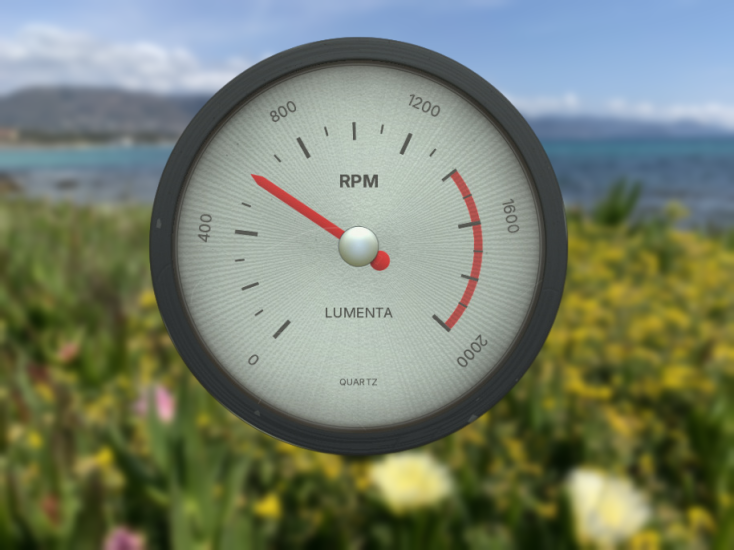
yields 600 rpm
